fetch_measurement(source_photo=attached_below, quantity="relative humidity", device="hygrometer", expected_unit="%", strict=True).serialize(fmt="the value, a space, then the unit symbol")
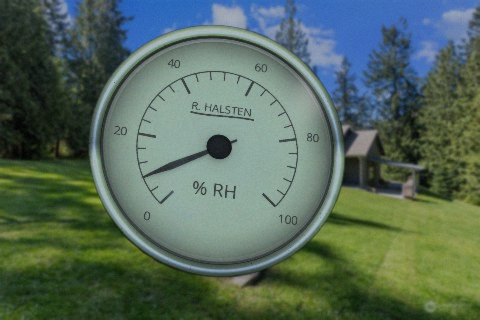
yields 8 %
